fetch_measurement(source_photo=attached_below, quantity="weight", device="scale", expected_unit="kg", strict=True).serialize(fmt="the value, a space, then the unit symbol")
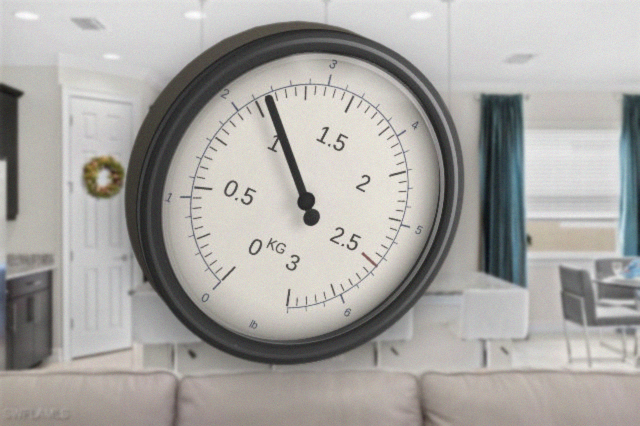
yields 1.05 kg
